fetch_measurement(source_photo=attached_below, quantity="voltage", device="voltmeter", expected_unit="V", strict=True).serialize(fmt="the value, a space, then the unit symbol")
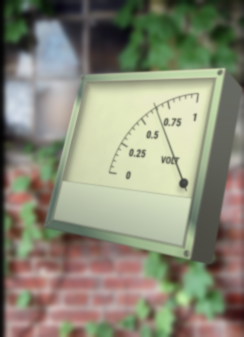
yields 0.65 V
